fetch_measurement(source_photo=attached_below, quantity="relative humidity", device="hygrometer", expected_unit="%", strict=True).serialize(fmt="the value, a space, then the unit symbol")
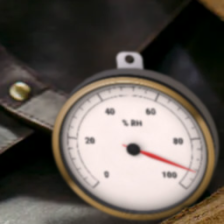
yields 92 %
